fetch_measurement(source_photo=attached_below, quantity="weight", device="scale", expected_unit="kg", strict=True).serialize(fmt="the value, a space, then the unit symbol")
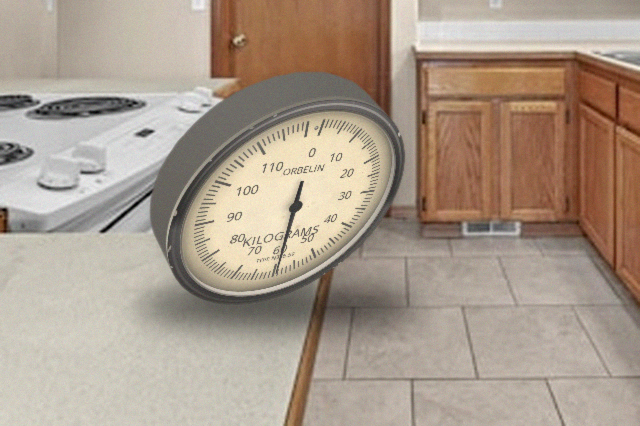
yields 60 kg
